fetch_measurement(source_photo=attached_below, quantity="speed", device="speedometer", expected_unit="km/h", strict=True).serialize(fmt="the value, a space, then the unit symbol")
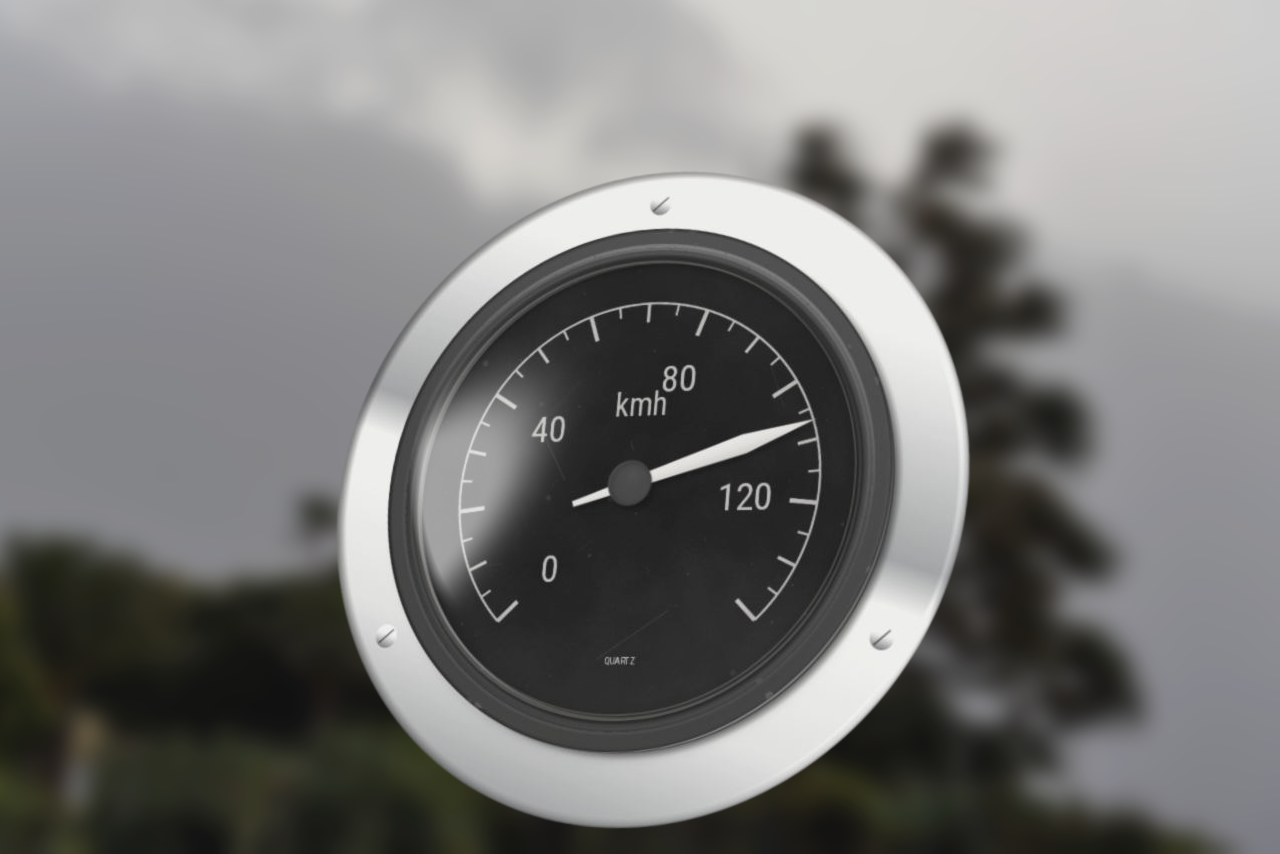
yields 107.5 km/h
